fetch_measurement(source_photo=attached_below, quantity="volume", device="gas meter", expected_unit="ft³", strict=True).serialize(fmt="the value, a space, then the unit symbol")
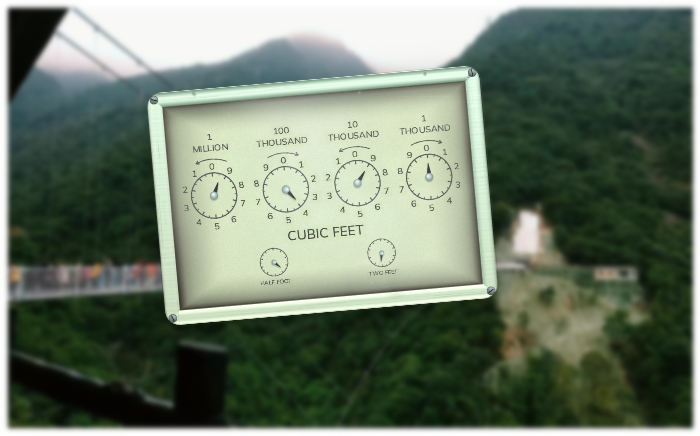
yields 939000 ft³
